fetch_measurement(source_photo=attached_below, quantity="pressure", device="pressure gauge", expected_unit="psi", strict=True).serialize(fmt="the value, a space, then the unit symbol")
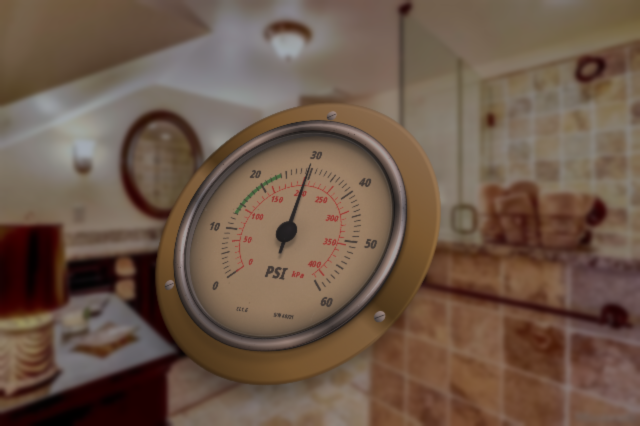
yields 30 psi
